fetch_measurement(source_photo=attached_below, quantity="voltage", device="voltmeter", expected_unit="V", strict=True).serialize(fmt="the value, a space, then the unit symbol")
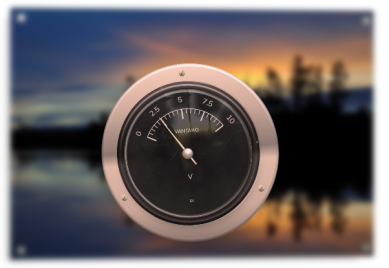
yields 2.5 V
